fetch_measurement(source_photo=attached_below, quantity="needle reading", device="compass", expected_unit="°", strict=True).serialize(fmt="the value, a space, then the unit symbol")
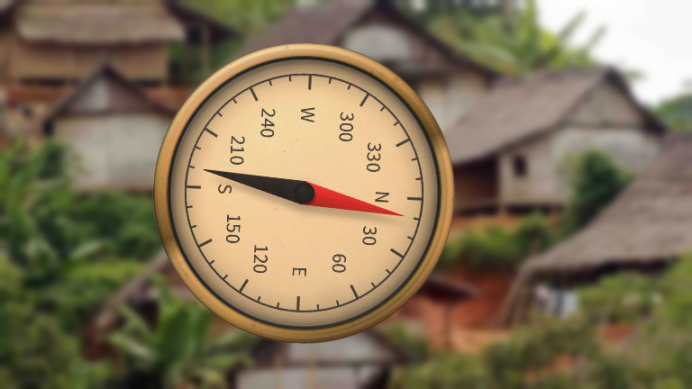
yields 10 °
